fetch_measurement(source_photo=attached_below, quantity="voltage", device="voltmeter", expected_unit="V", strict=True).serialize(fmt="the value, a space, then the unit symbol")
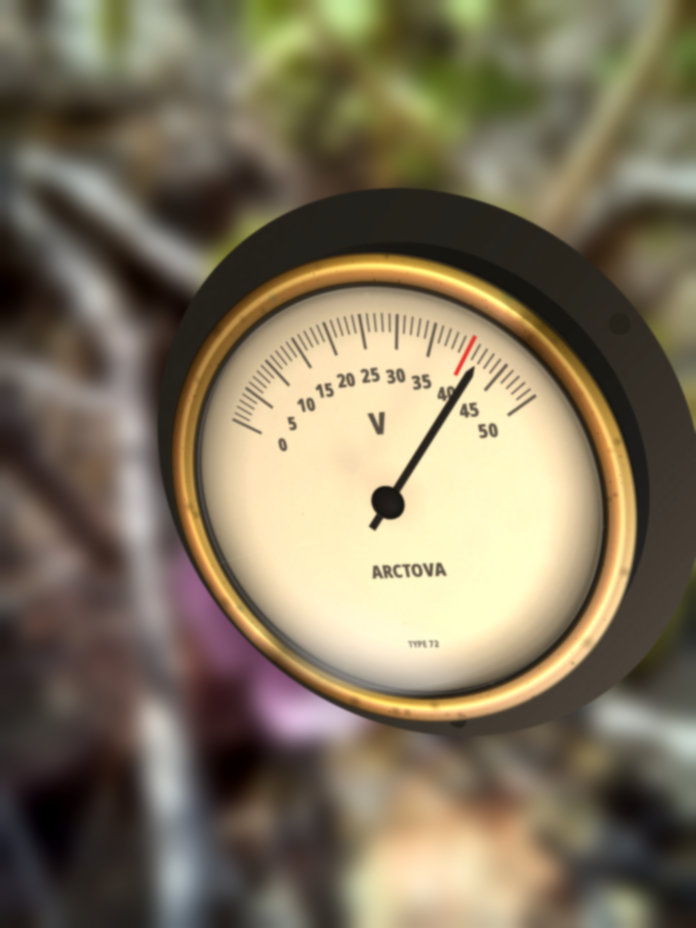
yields 42 V
